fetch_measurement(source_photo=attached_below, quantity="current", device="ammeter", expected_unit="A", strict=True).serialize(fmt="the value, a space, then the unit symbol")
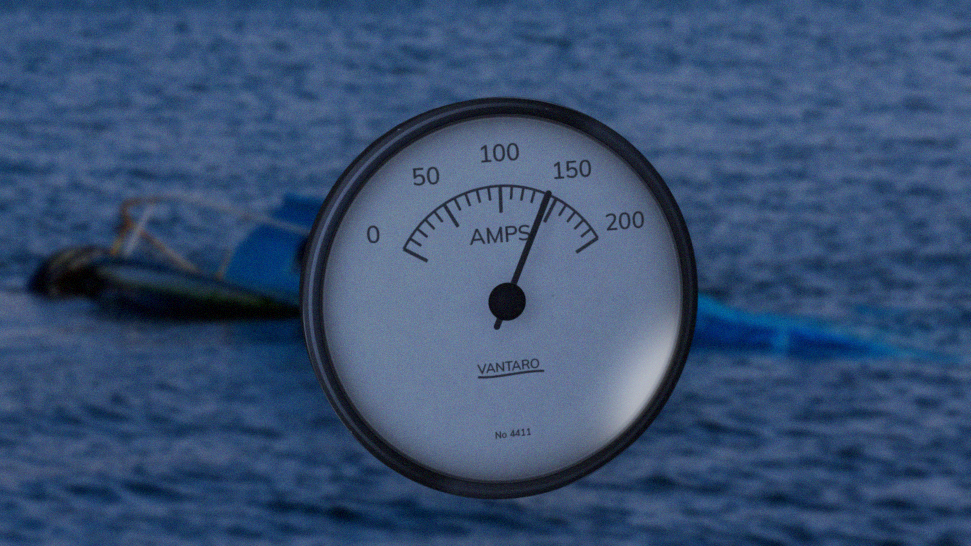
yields 140 A
